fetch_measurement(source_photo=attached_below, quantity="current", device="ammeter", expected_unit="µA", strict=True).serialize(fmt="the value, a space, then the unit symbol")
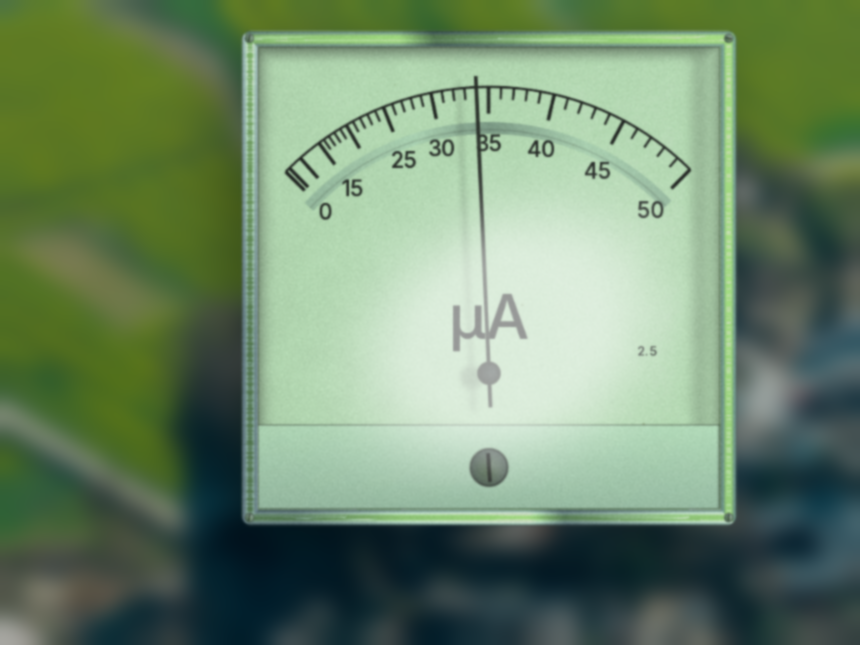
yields 34 µA
